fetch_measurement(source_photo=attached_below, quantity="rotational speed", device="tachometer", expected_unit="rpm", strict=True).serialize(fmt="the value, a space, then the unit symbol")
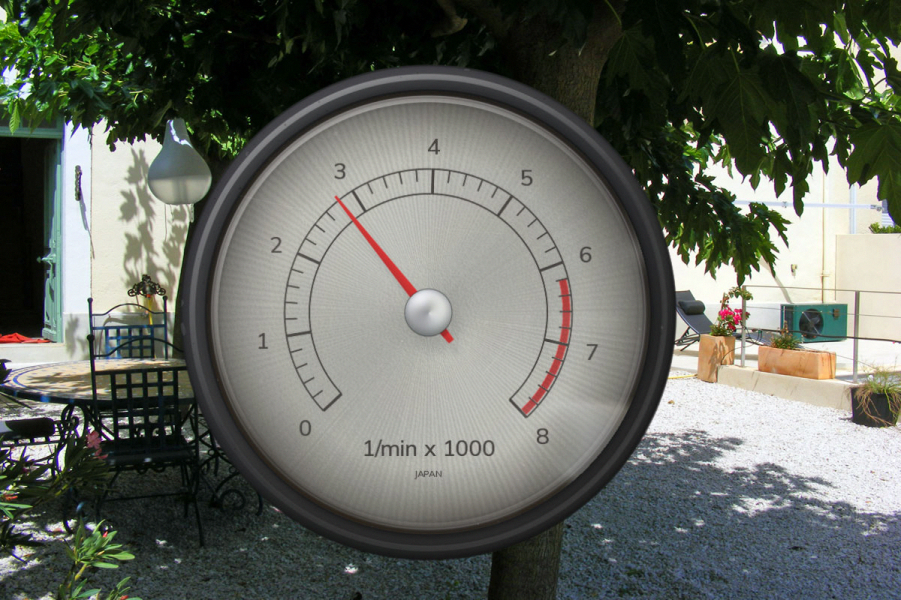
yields 2800 rpm
